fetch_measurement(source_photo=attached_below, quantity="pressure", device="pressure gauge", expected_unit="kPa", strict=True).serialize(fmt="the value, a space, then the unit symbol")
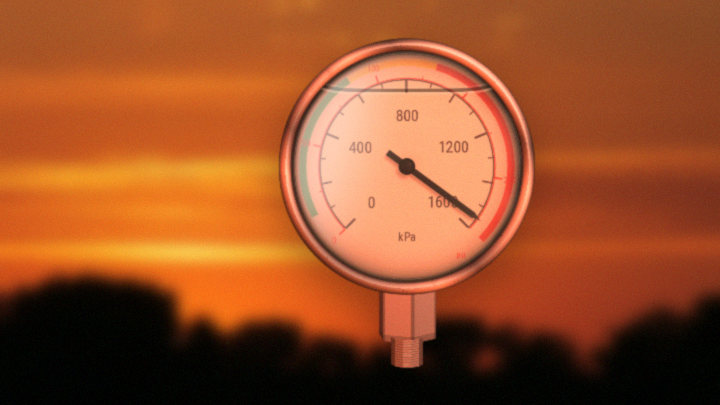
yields 1550 kPa
